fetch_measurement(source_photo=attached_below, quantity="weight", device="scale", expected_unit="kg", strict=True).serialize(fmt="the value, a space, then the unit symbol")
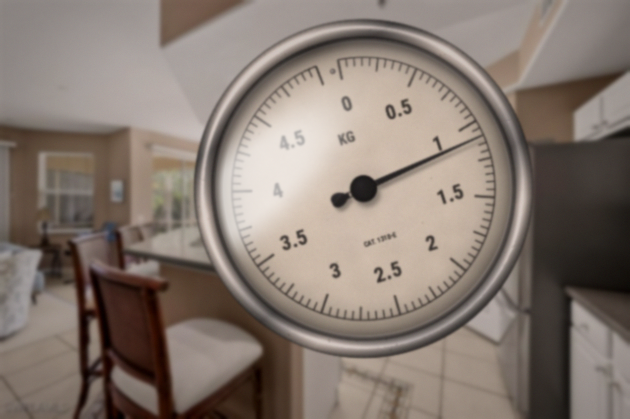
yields 1.1 kg
